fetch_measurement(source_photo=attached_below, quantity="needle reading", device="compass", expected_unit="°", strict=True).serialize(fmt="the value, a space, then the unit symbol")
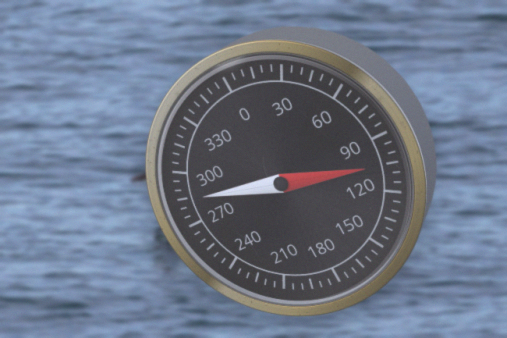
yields 105 °
